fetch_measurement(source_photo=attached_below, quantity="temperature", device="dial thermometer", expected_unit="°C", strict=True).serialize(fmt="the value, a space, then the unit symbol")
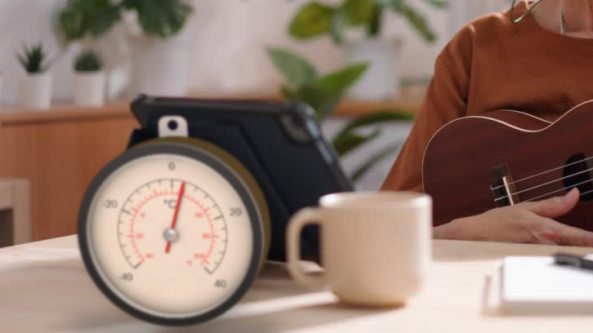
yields 4 °C
